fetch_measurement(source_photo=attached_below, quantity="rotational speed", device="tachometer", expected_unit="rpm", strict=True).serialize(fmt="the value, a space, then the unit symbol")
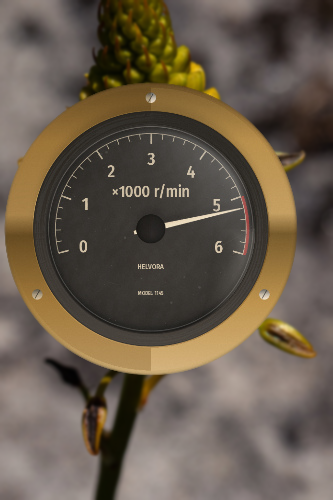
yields 5200 rpm
